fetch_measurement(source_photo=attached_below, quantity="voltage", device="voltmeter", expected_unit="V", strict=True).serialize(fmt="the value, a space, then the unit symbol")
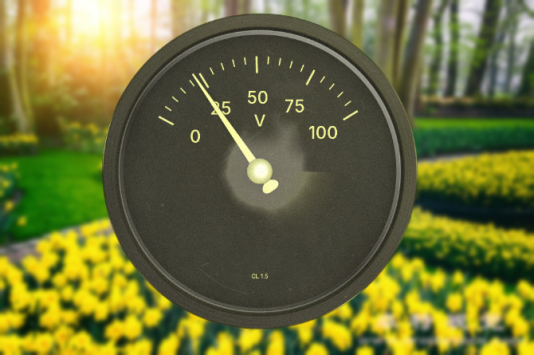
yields 22.5 V
